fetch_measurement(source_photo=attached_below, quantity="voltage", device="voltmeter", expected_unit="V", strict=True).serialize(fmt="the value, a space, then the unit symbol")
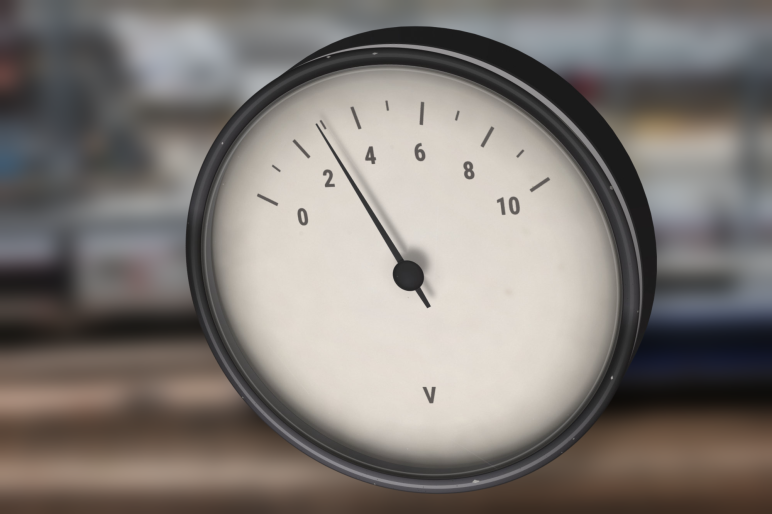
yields 3 V
